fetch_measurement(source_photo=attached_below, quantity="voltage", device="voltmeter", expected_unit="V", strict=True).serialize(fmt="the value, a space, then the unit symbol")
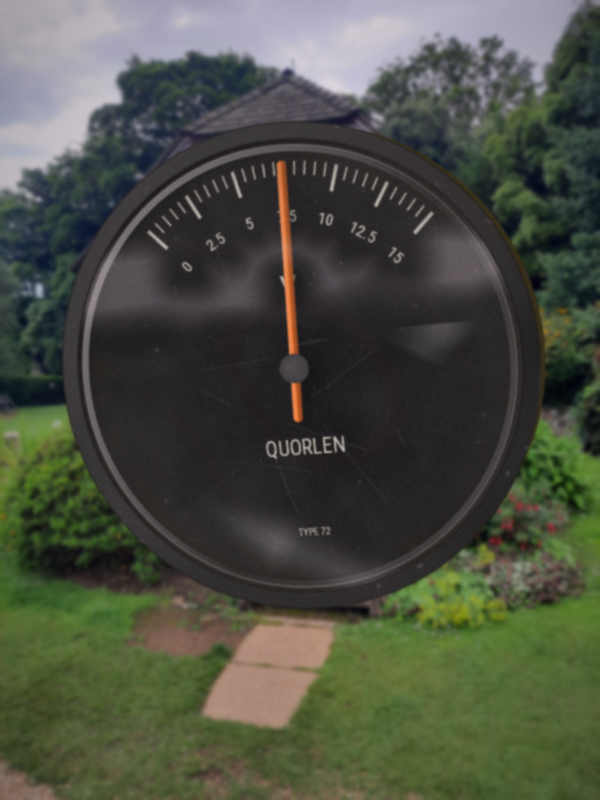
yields 7.5 V
